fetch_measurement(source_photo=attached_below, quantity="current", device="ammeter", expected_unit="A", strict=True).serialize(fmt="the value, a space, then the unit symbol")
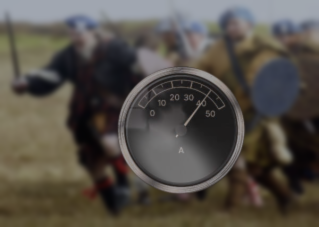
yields 40 A
